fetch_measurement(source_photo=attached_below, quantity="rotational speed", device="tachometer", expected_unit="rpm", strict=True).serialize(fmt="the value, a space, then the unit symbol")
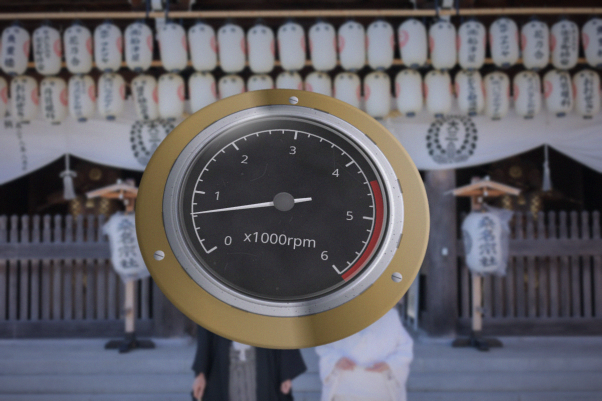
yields 600 rpm
